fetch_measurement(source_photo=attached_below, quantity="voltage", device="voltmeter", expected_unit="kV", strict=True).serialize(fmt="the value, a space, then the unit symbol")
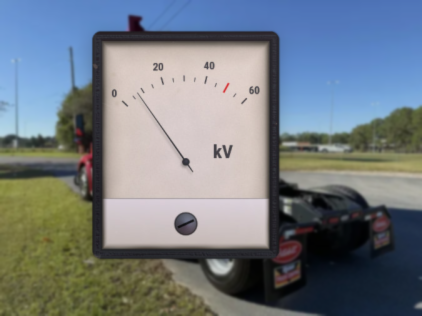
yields 7.5 kV
